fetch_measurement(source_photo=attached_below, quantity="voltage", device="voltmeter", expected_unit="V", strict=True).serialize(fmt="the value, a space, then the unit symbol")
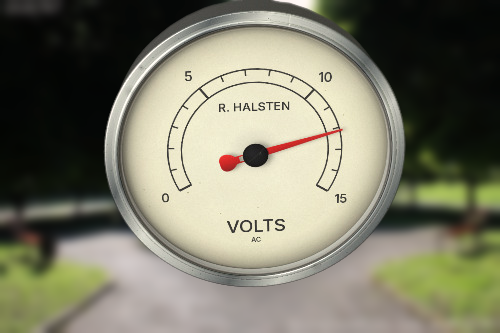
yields 12 V
